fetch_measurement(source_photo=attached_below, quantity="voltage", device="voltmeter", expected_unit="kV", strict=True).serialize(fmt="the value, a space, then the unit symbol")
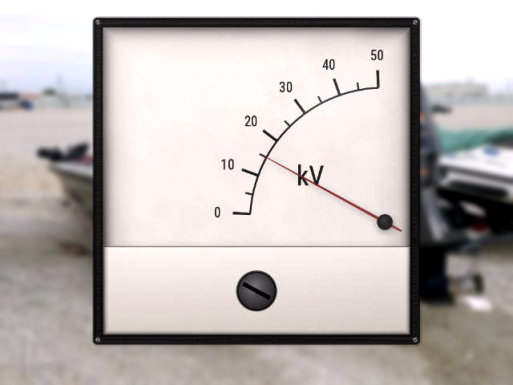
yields 15 kV
